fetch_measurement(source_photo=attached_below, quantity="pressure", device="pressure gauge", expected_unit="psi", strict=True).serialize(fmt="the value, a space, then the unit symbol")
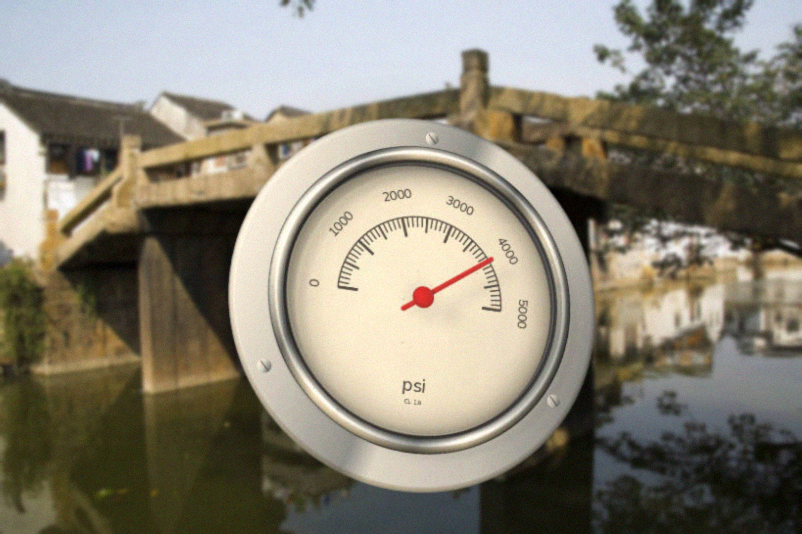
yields 4000 psi
